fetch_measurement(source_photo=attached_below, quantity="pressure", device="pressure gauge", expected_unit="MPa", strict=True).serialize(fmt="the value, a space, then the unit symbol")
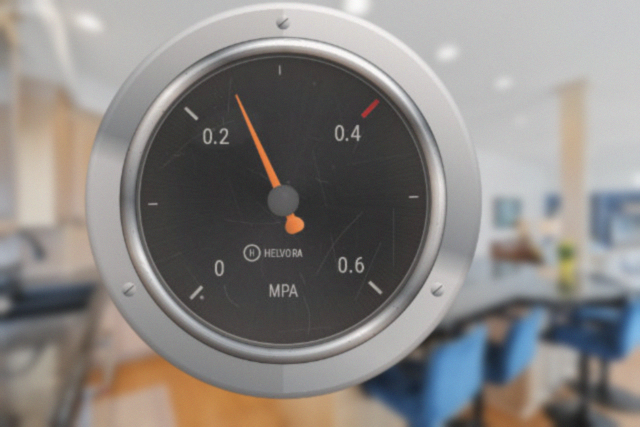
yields 0.25 MPa
